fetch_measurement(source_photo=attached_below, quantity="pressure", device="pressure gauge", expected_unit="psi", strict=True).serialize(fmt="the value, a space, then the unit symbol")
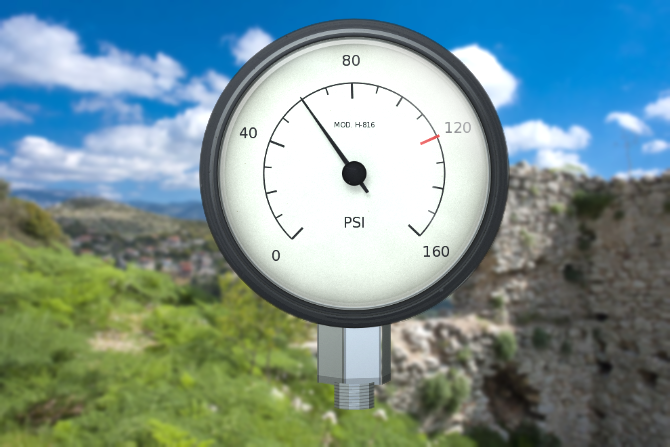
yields 60 psi
